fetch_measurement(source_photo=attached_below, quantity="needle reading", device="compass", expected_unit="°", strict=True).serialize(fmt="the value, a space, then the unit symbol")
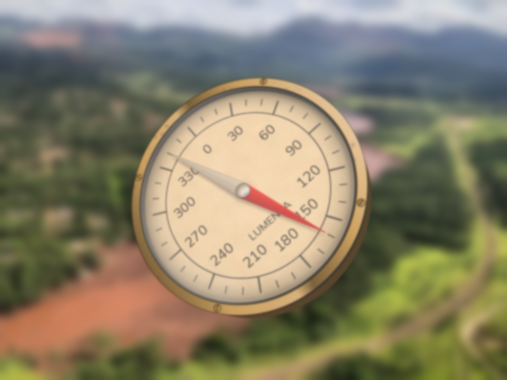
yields 160 °
